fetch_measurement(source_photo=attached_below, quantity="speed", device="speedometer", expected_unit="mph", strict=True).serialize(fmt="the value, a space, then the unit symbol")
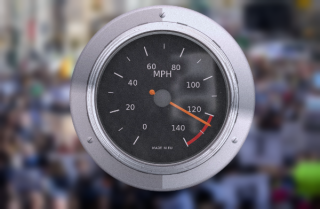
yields 125 mph
